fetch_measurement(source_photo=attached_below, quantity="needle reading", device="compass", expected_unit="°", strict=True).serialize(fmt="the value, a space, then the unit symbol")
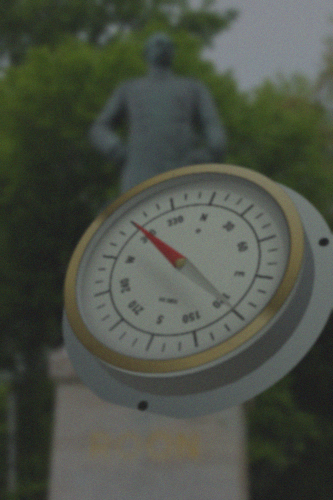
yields 300 °
